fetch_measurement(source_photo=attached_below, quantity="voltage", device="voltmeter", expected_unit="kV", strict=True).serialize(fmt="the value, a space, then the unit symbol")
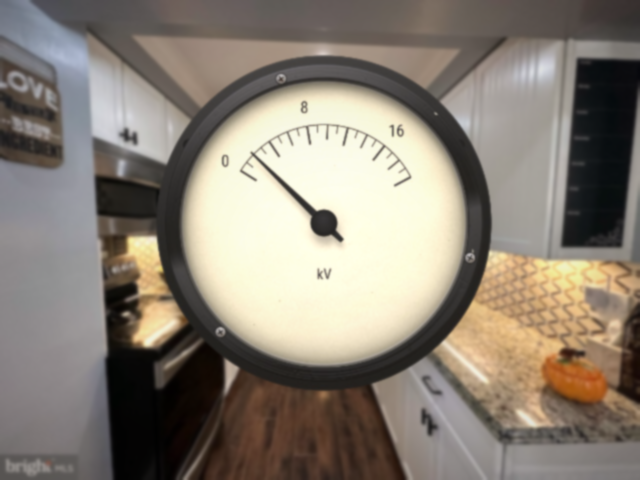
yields 2 kV
